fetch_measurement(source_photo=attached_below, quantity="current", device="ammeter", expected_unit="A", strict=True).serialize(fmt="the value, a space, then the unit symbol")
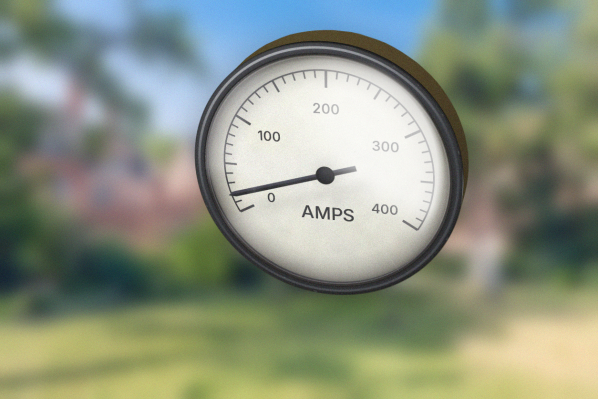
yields 20 A
